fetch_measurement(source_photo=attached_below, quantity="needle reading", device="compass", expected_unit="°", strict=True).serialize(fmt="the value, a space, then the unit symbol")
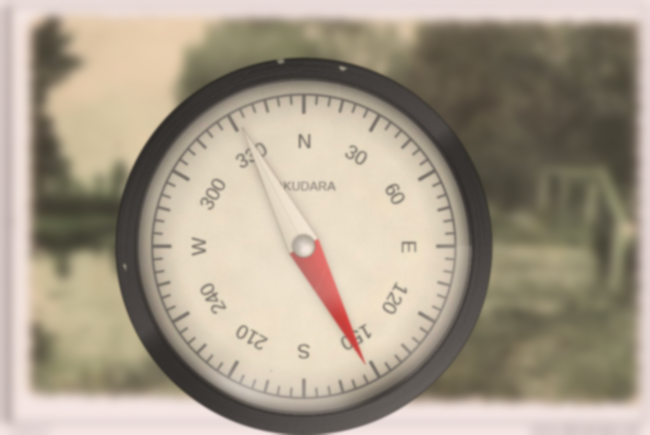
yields 152.5 °
